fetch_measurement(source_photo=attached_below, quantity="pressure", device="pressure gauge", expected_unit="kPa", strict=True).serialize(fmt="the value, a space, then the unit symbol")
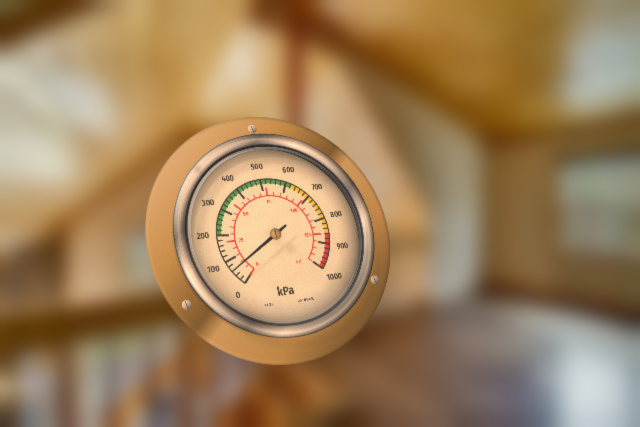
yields 60 kPa
